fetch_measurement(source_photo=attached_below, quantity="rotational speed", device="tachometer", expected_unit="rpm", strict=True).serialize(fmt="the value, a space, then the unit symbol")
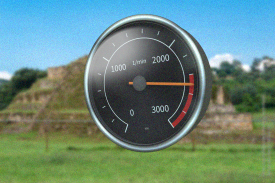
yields 2500 rpm
